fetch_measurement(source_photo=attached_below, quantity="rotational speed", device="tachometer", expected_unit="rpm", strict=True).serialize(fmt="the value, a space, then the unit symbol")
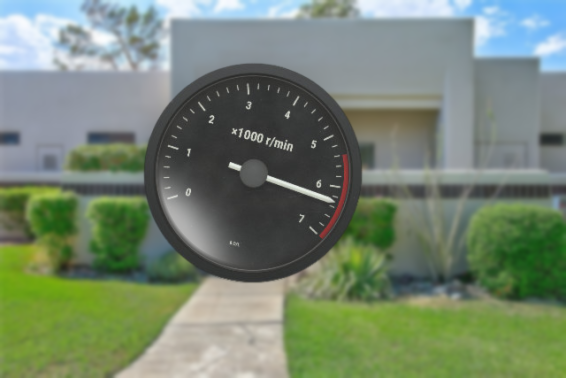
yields 6300 rpm
